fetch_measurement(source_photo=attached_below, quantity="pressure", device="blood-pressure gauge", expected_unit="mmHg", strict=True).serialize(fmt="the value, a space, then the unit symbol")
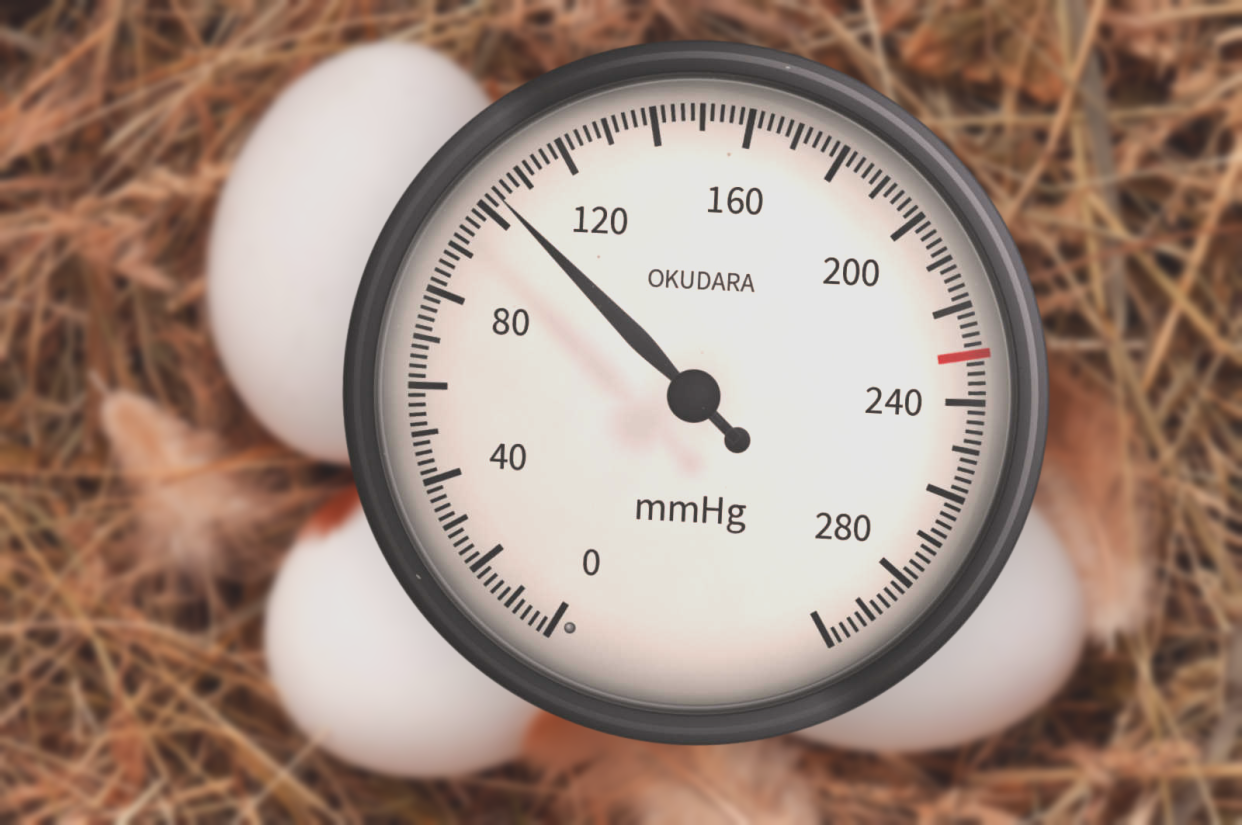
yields 104 mmHg
